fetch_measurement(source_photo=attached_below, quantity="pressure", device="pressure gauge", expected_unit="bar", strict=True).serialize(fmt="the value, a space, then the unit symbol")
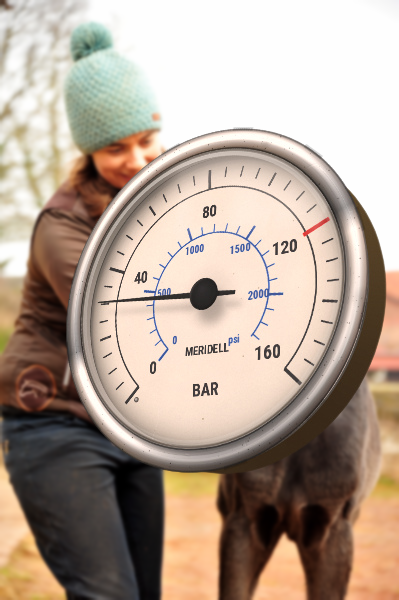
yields 30 bar
